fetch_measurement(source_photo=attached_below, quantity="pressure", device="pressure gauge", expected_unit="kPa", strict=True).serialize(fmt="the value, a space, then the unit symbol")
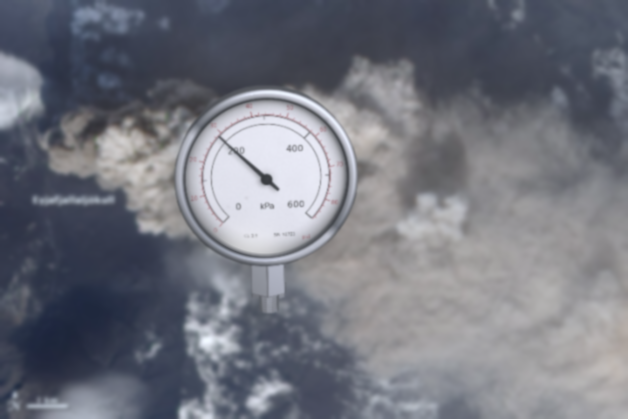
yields 200 kPa
